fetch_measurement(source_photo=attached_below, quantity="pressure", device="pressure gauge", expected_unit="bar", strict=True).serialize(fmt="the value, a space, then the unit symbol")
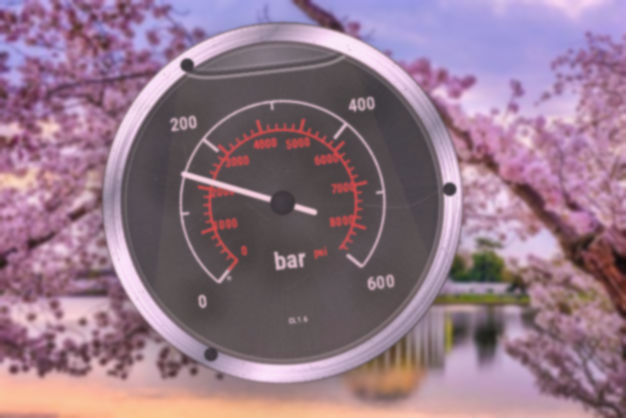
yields 150 bar
